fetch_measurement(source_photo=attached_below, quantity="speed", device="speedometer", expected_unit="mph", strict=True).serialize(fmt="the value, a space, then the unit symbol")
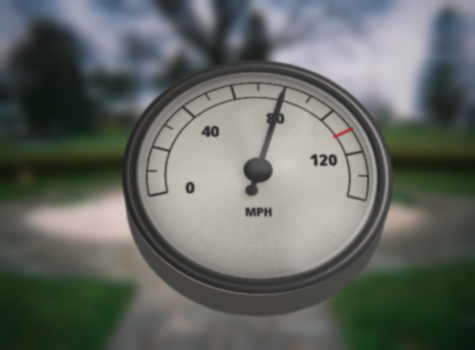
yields 80 mph
